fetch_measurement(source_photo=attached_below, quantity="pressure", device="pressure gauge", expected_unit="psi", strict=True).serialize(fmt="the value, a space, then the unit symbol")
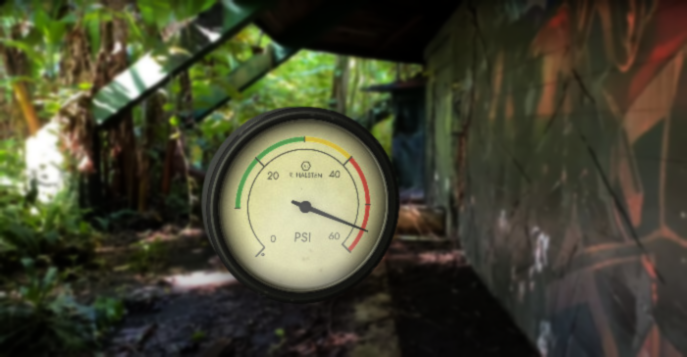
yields 55 psi
